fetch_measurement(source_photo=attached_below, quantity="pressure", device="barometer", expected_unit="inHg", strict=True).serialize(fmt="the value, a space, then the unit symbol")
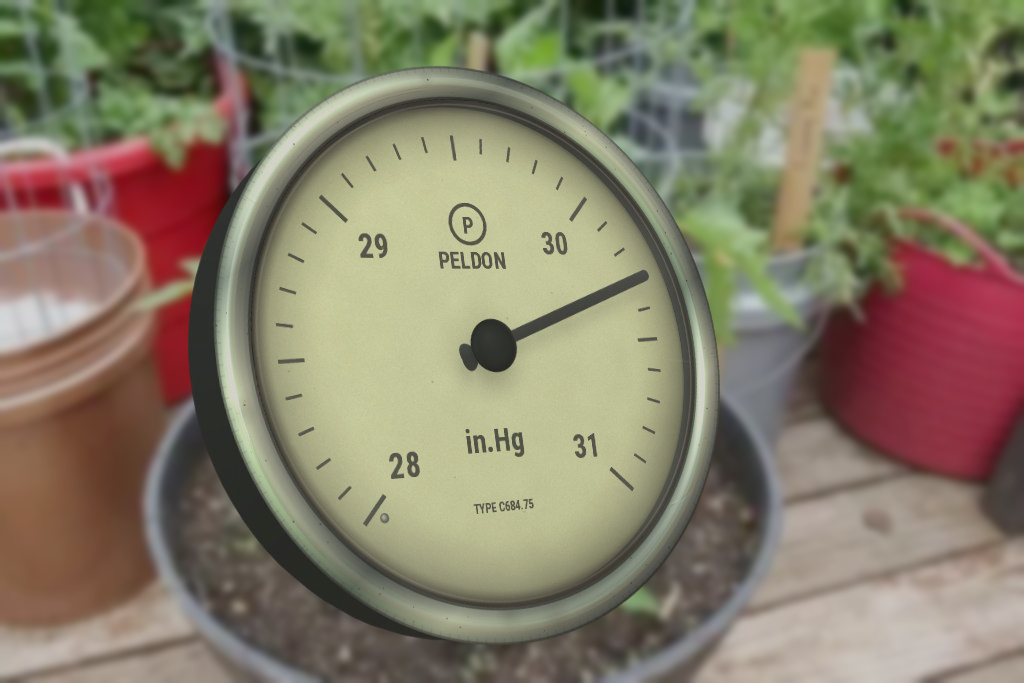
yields 30.3 inHg
